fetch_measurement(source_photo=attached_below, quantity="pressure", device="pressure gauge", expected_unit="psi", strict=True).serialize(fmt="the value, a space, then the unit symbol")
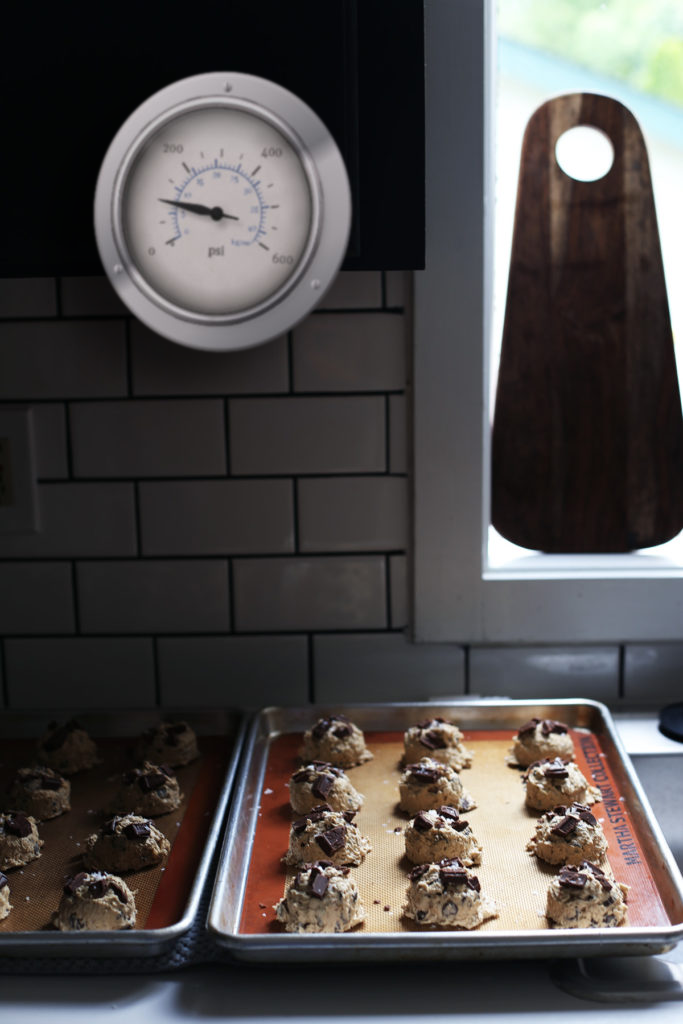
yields 100 psi
